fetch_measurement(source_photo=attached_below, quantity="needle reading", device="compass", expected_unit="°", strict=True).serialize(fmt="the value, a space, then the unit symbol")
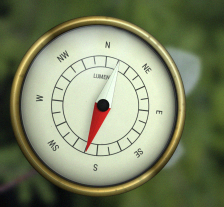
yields 195 °
